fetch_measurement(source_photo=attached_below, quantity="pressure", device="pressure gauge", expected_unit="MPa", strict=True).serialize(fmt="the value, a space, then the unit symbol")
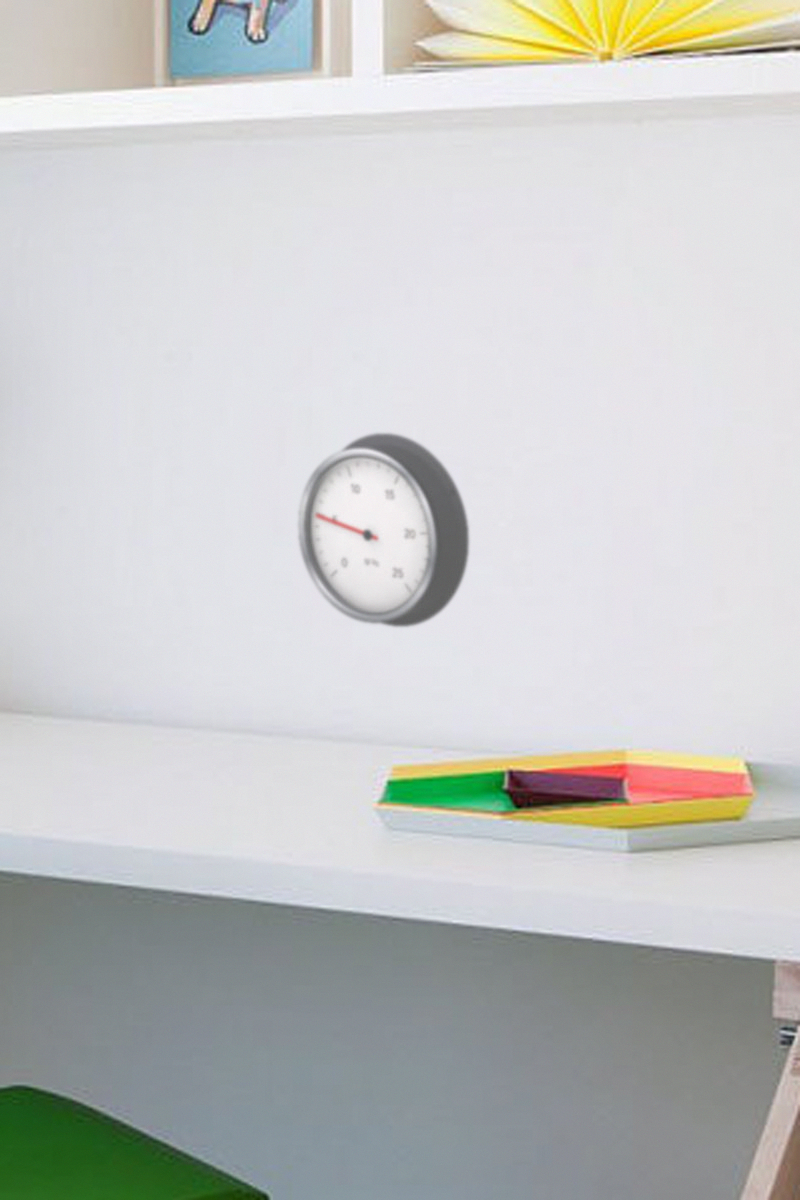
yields 5 MPa
